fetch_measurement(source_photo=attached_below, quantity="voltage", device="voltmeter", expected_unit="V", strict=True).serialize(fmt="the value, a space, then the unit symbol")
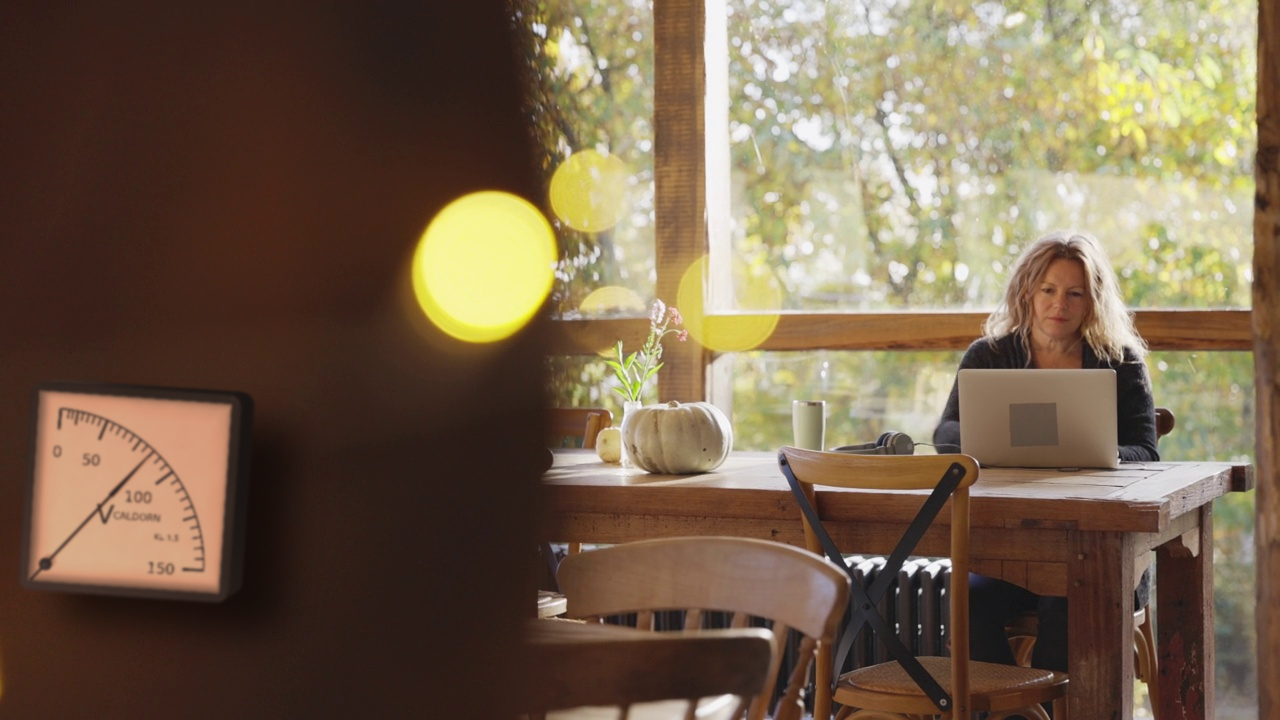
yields 85 V
